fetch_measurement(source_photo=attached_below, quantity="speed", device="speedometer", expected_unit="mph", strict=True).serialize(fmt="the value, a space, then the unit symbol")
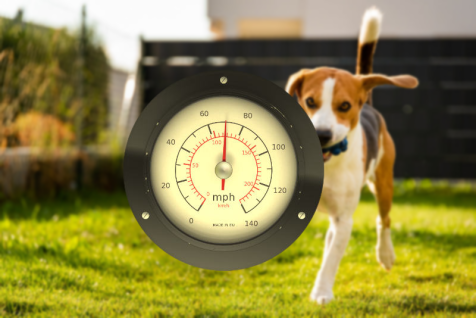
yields 70 mph
